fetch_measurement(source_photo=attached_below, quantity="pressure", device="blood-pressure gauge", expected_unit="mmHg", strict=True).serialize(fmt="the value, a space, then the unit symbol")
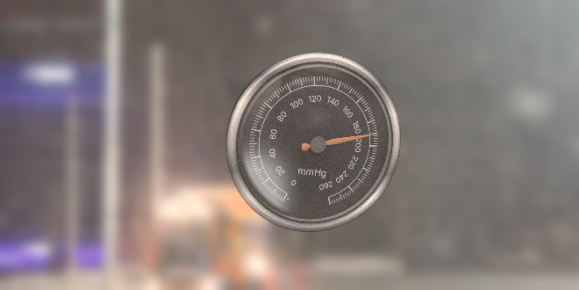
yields 190 mmHg
